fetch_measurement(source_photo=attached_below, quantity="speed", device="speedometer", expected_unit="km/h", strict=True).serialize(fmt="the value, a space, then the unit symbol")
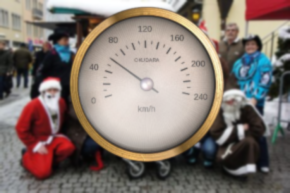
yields 60 km/h
